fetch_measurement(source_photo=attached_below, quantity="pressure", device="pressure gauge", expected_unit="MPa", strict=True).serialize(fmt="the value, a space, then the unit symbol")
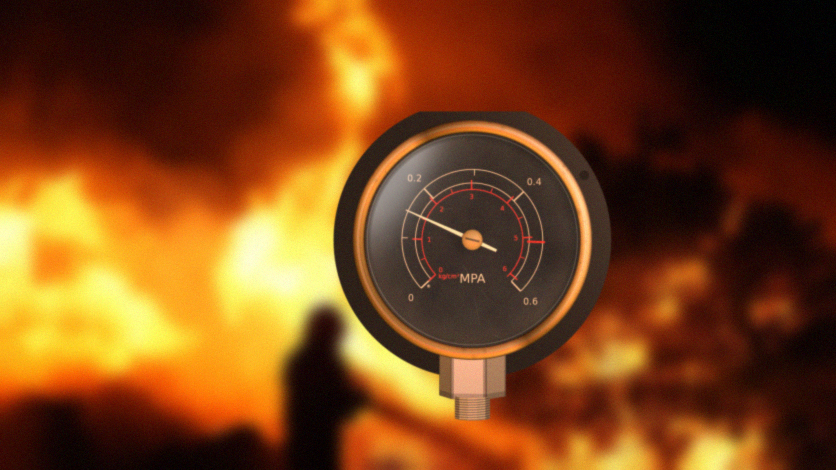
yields 0.15 MPa
